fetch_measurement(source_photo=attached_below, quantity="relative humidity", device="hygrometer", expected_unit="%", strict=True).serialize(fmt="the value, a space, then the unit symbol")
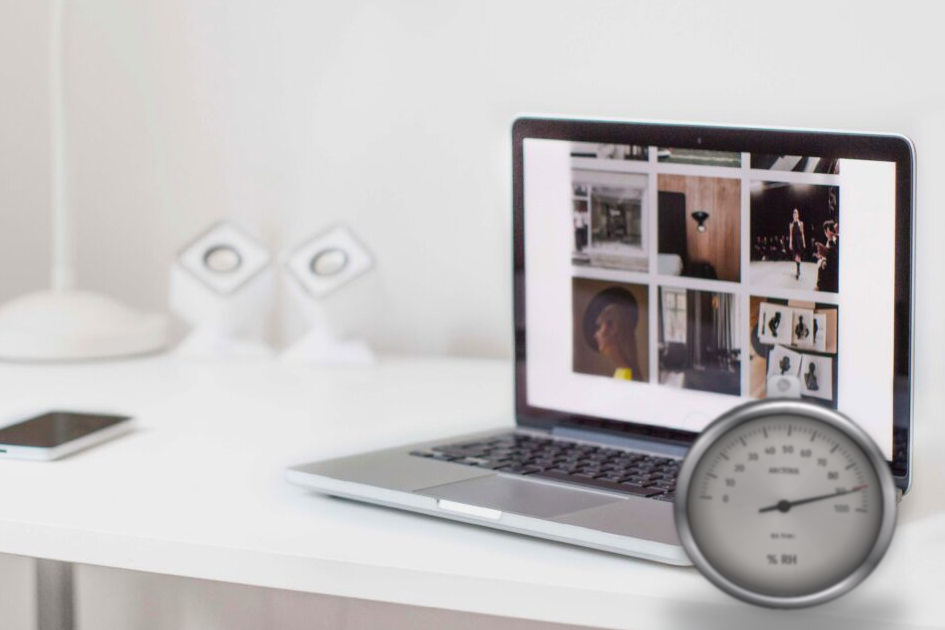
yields 90 %
